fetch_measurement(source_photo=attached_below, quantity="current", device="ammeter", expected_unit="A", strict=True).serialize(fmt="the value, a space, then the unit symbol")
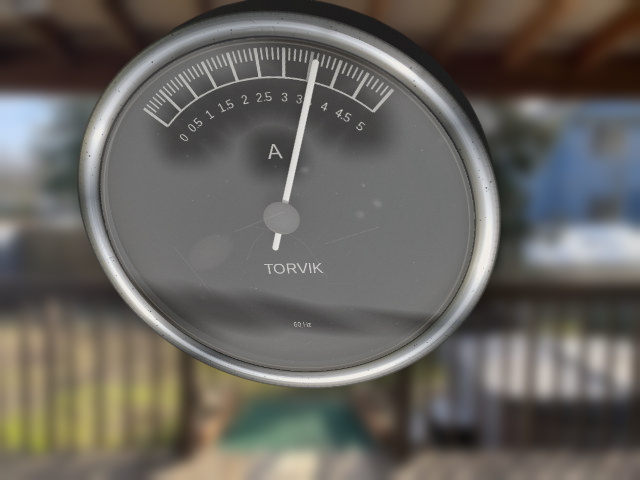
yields 3.6 A
